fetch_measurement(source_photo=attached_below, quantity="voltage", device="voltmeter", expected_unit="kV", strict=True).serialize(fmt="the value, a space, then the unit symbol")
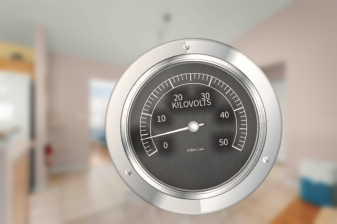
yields 4 kV
